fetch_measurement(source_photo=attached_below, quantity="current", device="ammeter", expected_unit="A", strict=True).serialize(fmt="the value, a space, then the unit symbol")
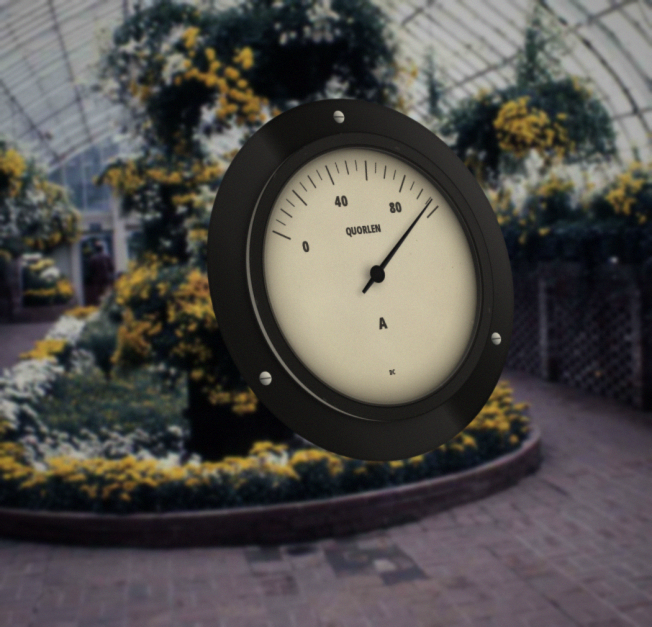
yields 95 A
